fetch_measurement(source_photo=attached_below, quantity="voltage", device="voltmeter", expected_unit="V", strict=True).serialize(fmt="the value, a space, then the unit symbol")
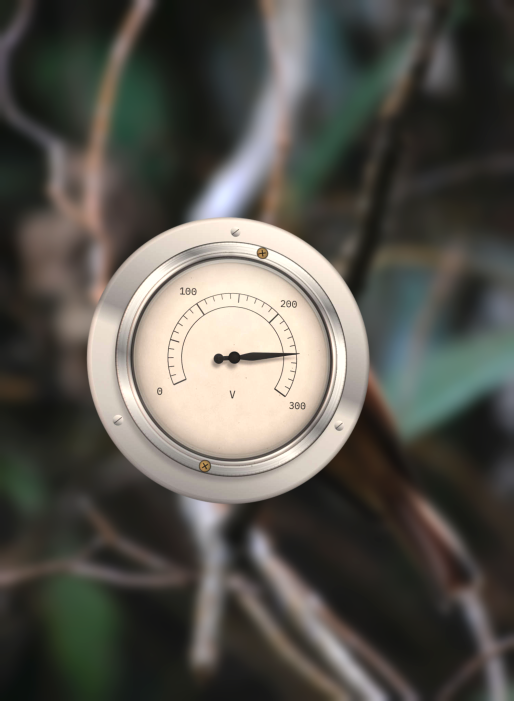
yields 250 V
